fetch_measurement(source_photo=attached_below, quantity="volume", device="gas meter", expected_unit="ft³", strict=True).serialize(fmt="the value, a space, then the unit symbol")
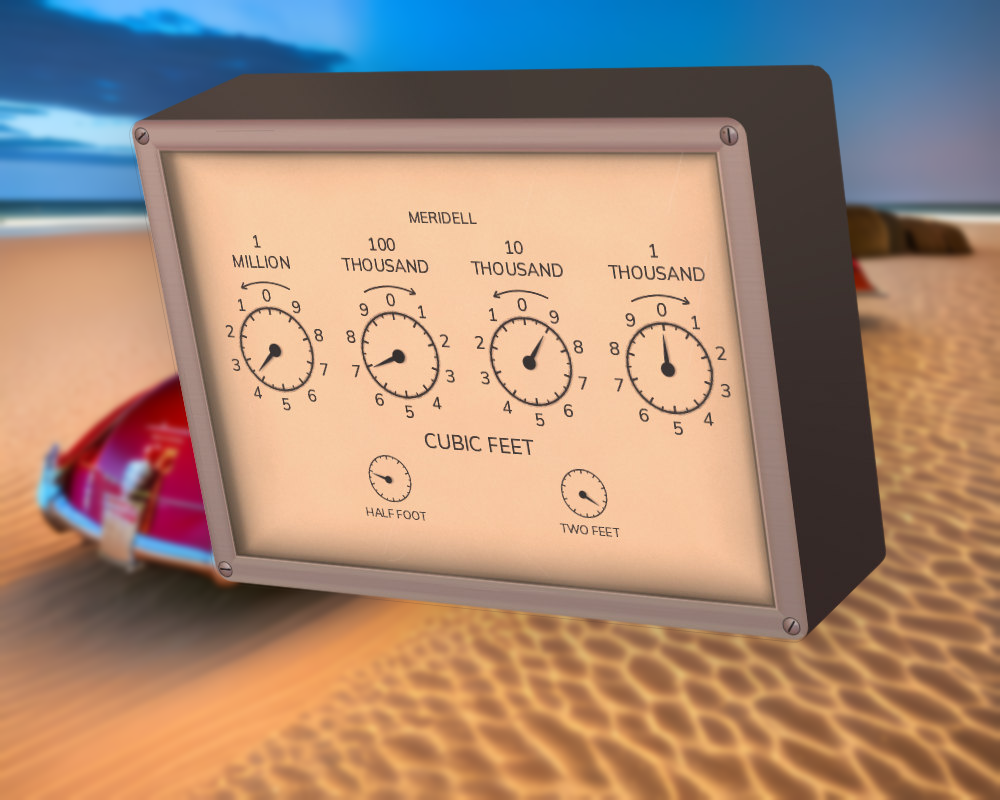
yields 369000 ft³
